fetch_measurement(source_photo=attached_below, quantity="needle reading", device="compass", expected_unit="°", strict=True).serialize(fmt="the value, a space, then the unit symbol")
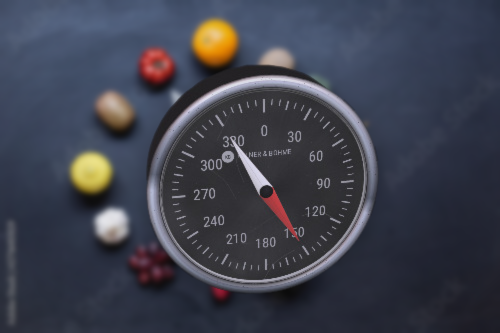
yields 150 °
